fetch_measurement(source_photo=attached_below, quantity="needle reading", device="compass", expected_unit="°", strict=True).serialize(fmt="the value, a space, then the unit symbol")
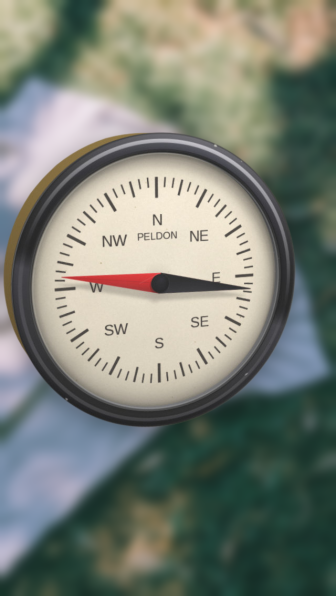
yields 277.5 °
